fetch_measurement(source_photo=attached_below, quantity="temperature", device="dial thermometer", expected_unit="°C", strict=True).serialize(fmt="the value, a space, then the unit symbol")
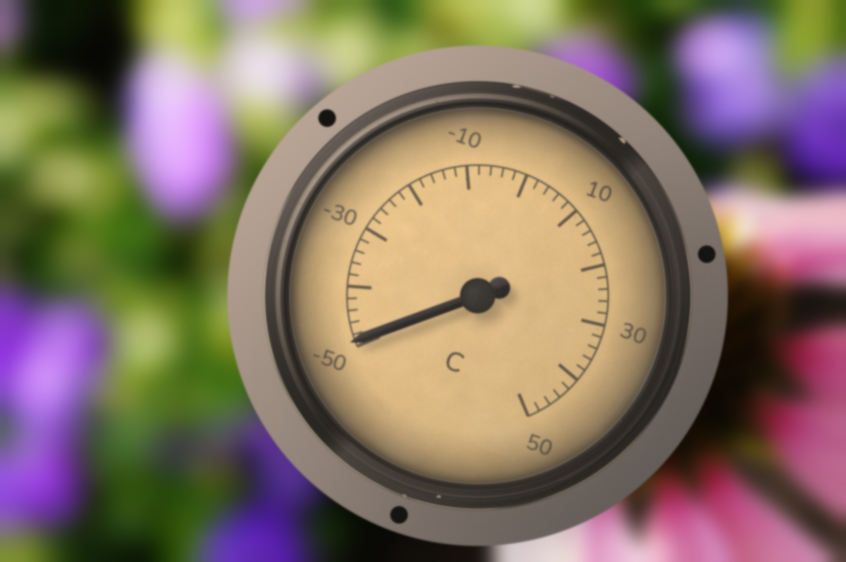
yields -49 °C
